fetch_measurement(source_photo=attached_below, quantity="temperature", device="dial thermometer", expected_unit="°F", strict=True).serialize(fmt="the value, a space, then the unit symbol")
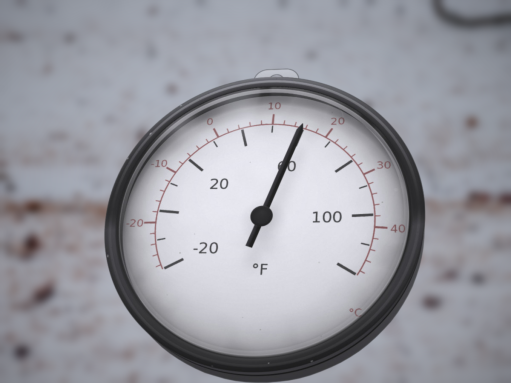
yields 60 °F
